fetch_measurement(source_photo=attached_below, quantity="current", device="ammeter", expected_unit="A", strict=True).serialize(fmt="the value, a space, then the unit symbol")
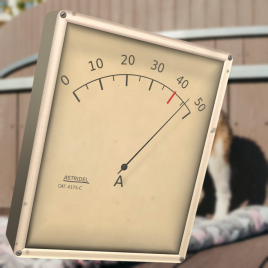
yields 45 A
